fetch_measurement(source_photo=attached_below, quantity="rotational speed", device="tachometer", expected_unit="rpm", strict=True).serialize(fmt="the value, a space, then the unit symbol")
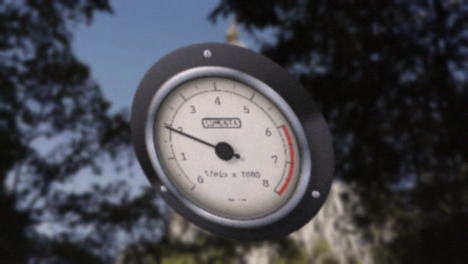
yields 2000 rpm
